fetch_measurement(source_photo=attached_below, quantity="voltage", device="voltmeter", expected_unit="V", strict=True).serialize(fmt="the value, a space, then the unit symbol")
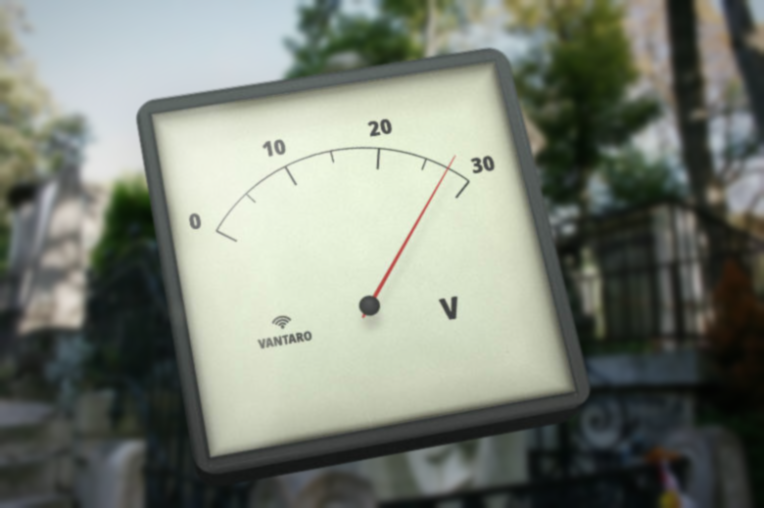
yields 27.5 V
